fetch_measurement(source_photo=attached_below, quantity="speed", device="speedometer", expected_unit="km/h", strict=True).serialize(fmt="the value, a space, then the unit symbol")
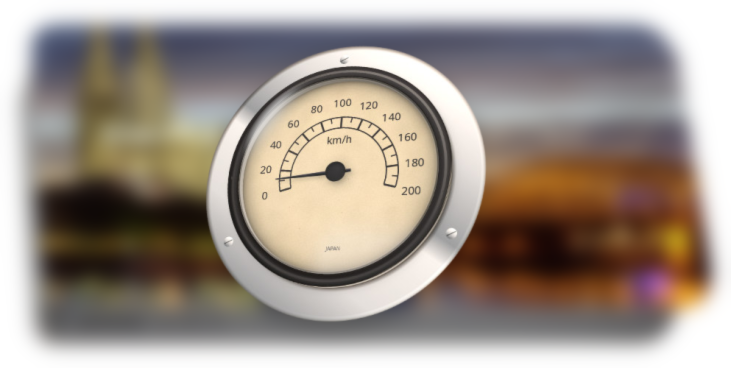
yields 10 km/h
